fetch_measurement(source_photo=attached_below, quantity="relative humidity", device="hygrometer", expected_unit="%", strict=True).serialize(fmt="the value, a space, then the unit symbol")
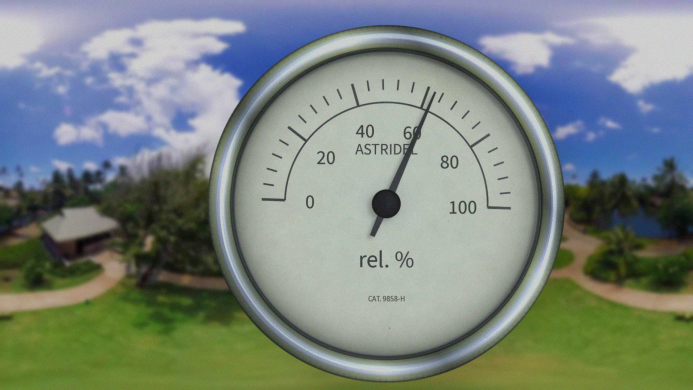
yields 62 %
